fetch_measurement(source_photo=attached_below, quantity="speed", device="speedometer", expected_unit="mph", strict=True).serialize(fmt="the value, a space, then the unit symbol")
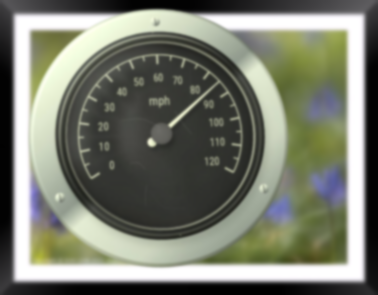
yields 85 mph
